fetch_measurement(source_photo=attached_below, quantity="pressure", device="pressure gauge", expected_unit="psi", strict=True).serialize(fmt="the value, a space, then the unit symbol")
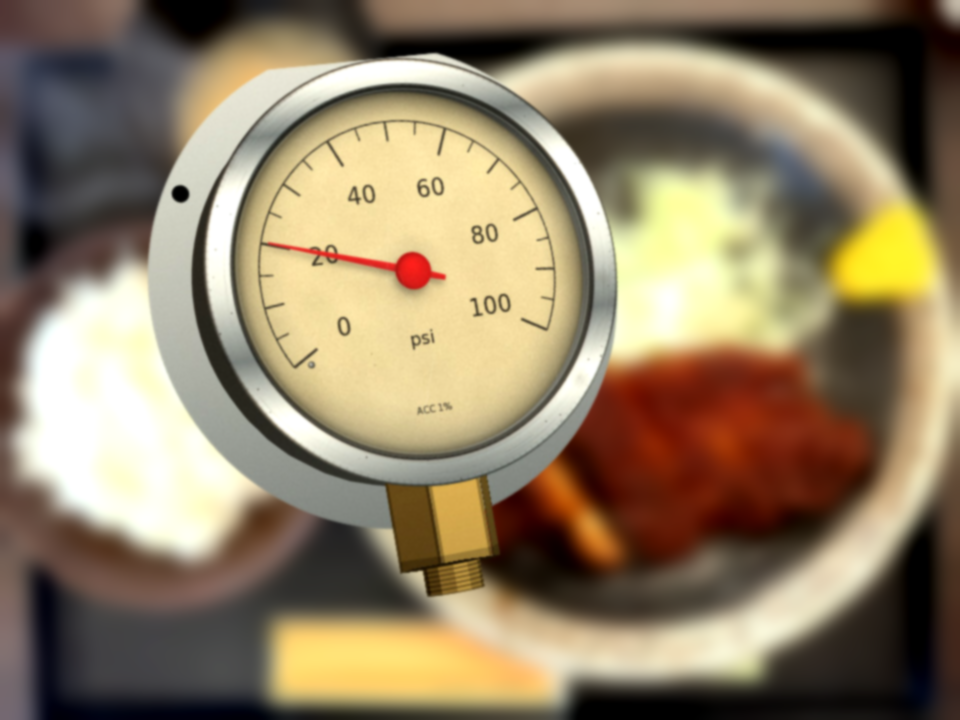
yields 20 psi
